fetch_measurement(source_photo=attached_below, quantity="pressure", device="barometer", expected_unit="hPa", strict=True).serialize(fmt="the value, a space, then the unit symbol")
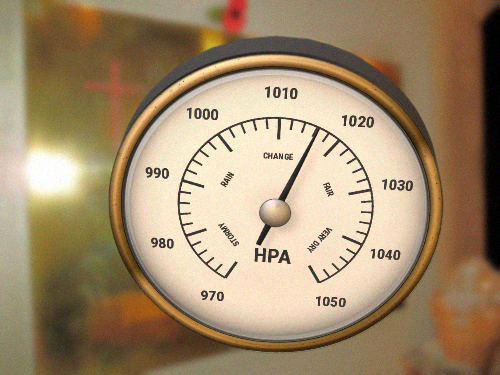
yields 1016 hPa
